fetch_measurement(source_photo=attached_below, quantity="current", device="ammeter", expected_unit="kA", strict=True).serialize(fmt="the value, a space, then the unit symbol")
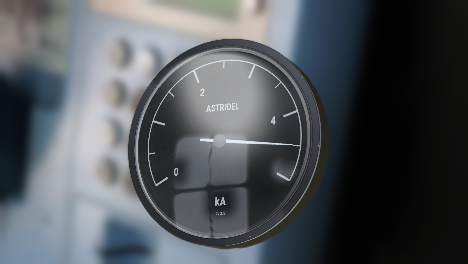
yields 4.5 kA
